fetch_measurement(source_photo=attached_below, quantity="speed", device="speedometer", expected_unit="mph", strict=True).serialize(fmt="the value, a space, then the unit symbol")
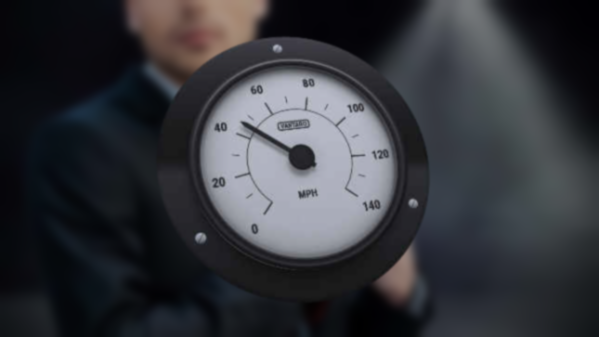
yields 45 mph
